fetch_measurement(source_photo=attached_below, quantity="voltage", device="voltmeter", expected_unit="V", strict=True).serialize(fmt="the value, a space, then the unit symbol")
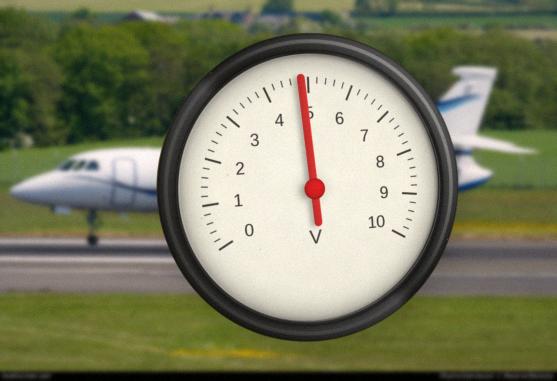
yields 4.8 V
